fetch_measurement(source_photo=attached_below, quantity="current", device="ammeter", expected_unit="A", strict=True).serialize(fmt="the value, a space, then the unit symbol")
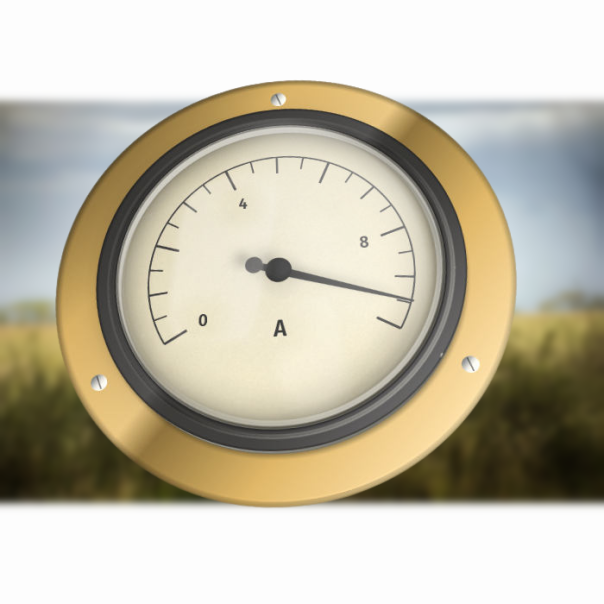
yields 9.5 A
